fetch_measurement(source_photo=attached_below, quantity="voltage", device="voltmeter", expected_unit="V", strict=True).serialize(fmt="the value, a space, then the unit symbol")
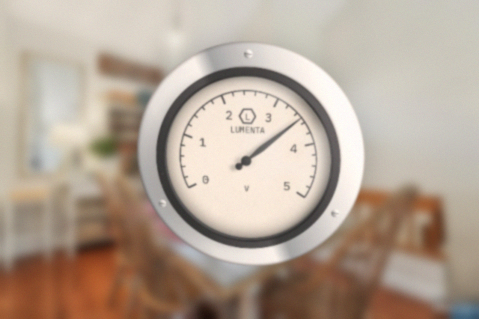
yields 3.5 V
